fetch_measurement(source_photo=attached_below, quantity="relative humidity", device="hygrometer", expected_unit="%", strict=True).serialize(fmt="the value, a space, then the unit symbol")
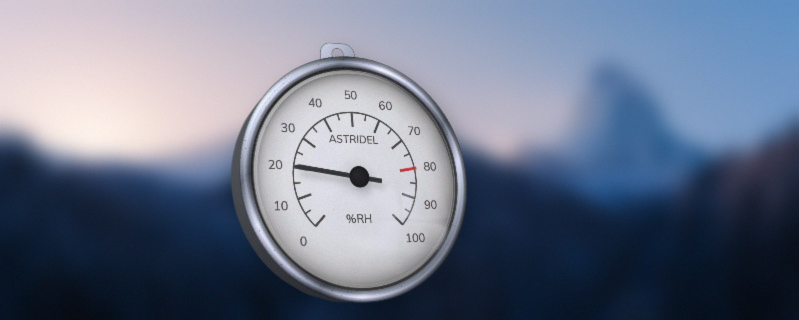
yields 20 %
